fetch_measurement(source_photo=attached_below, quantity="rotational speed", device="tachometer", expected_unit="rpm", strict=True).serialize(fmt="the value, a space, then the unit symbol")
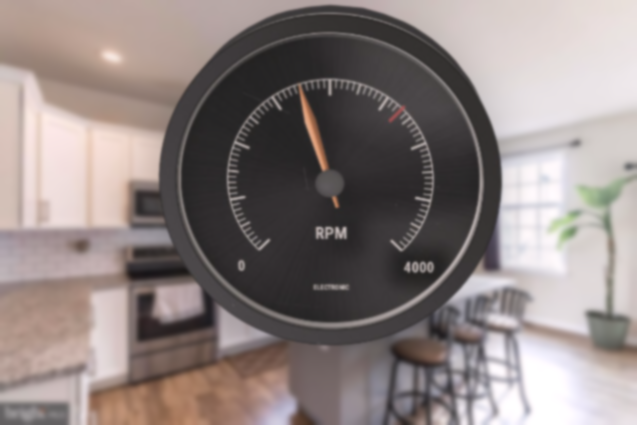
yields 1750 rpm
